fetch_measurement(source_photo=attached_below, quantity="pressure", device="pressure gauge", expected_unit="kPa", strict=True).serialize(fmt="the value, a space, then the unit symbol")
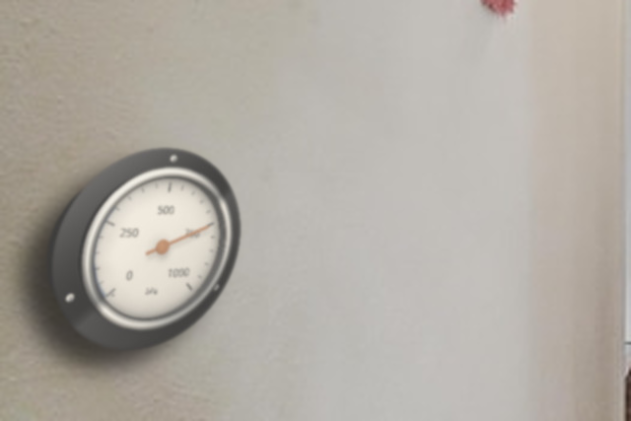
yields 750 kPa
